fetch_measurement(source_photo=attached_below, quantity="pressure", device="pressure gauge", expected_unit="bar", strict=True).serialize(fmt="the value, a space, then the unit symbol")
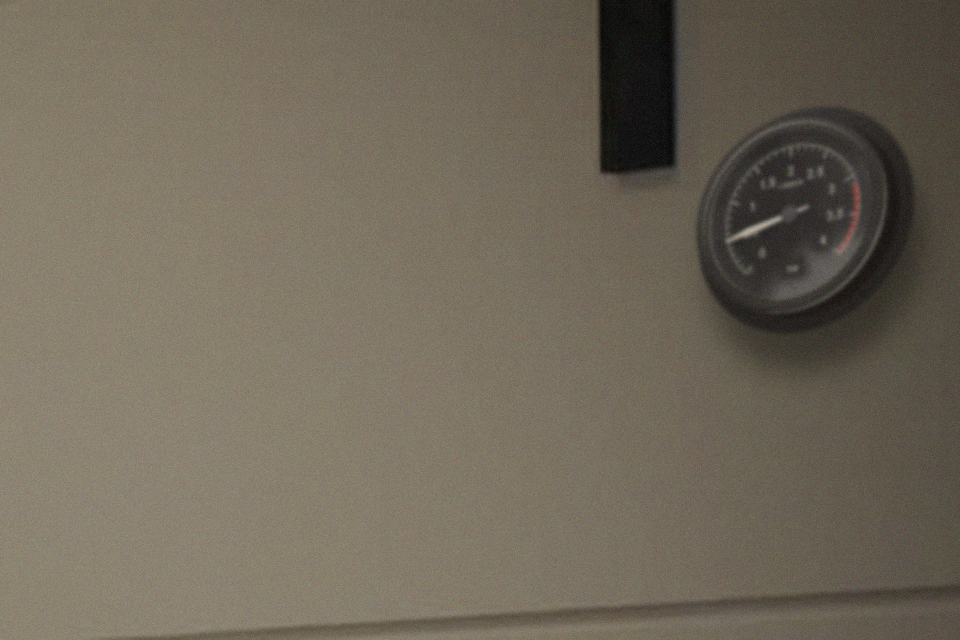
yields 0.5 bar
